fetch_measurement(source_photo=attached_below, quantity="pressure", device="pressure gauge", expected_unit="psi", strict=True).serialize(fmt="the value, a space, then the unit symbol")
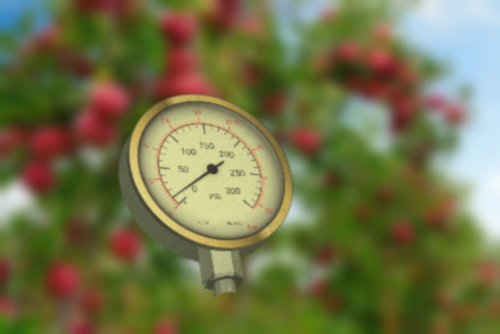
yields 10 psi
